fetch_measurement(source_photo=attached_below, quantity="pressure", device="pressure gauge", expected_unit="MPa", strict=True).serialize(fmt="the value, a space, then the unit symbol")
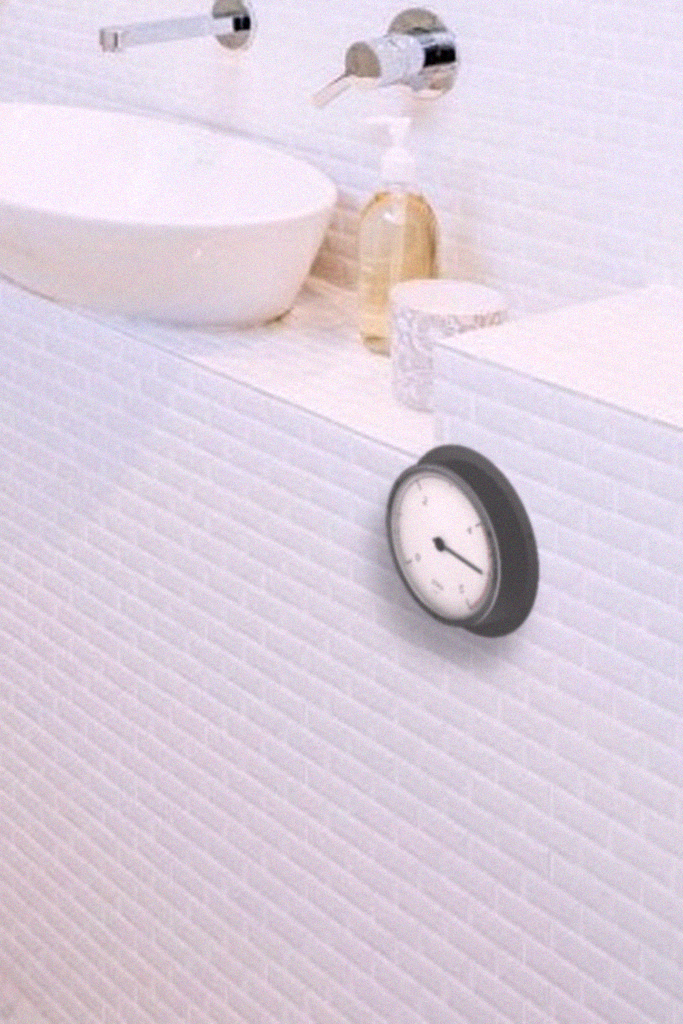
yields 5 MPa
